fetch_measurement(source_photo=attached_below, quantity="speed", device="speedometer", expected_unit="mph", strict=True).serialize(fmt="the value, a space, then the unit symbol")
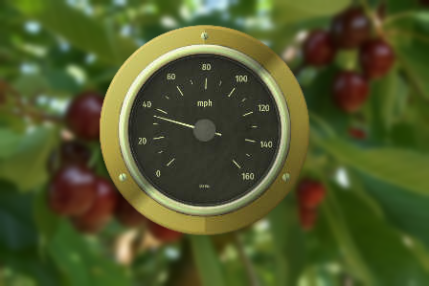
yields 35 mph
